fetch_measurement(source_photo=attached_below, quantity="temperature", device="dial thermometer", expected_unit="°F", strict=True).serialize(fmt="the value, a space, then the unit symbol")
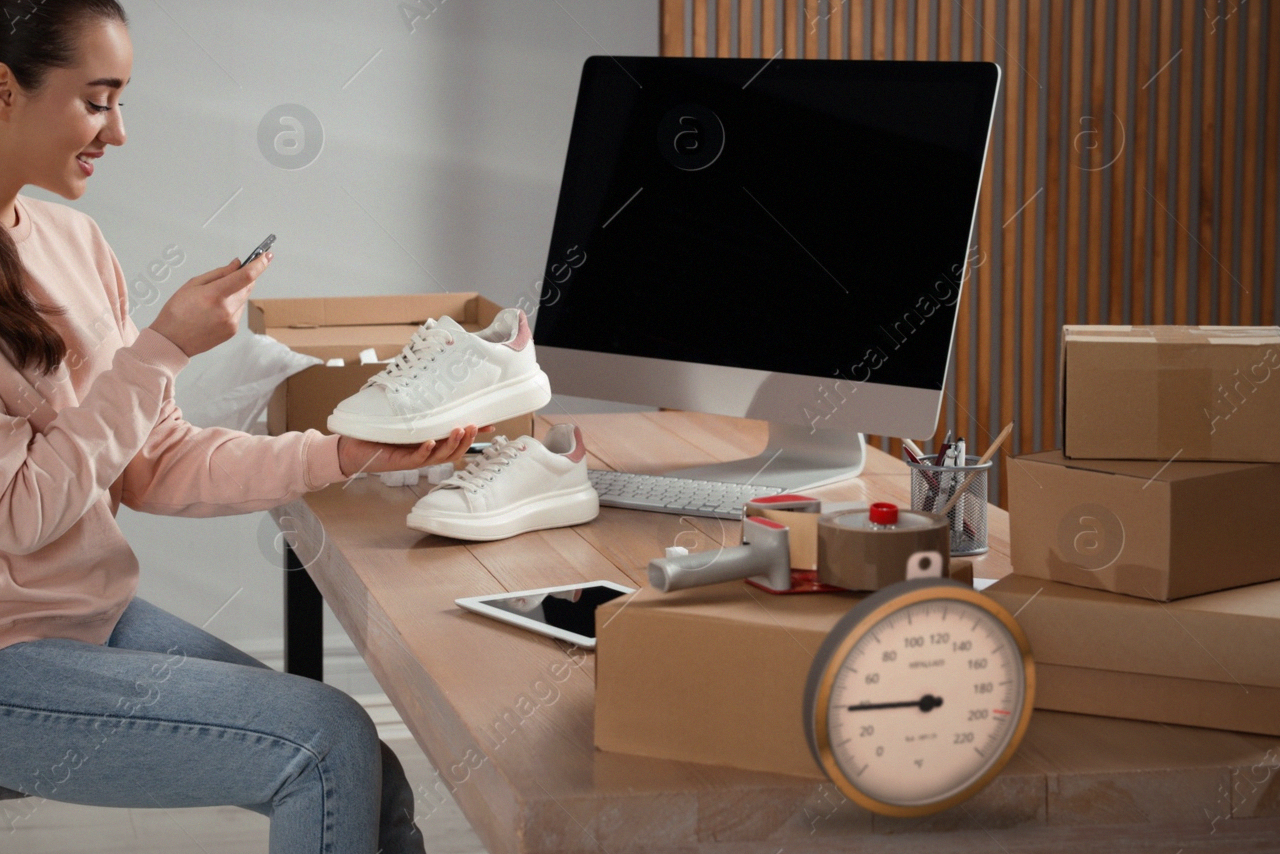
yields 40 °F
